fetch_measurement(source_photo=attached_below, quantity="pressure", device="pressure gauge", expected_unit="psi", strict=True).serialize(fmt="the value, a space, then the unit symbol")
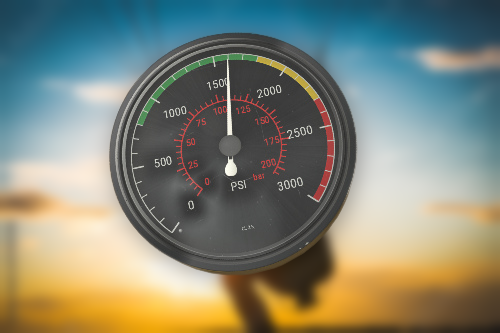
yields 1600 psi
